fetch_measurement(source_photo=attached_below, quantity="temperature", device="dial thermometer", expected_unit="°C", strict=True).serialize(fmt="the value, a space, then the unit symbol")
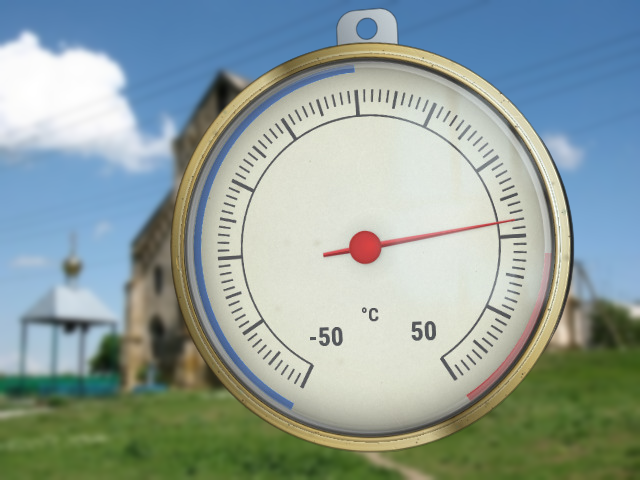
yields 28 °C
